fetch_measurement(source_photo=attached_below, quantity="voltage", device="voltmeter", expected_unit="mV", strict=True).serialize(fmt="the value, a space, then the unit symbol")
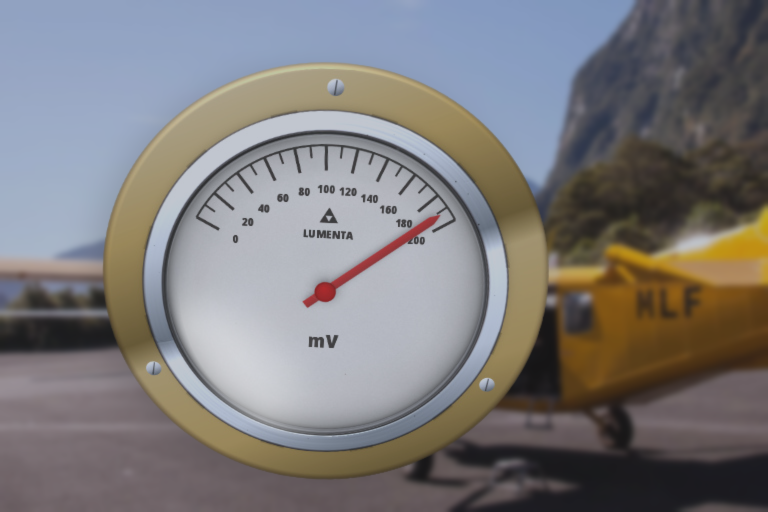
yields 190 mV
